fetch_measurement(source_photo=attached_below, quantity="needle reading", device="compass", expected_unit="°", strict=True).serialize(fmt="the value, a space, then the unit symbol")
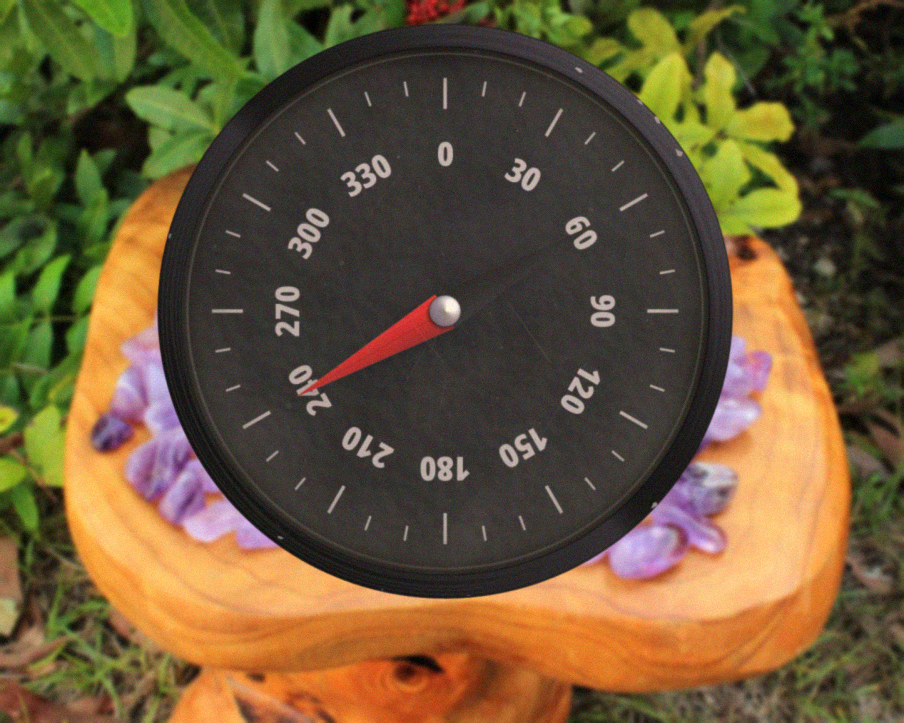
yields 240 °
